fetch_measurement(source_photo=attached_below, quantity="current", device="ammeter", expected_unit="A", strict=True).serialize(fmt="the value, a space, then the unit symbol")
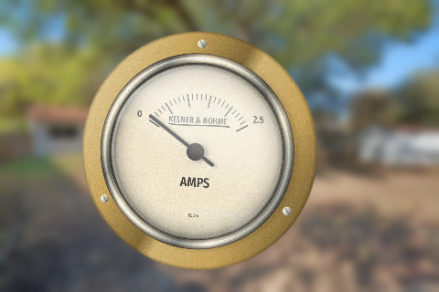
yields 0.1 A
